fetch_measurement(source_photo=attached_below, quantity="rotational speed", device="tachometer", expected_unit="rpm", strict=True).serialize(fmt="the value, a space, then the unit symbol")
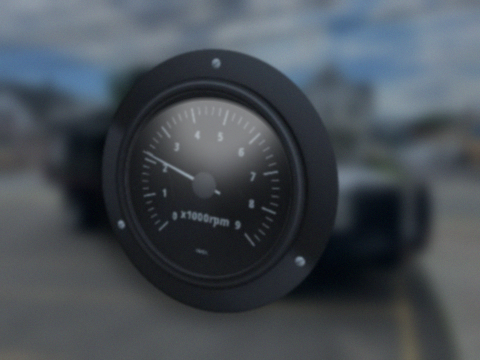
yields 2200 rpm
